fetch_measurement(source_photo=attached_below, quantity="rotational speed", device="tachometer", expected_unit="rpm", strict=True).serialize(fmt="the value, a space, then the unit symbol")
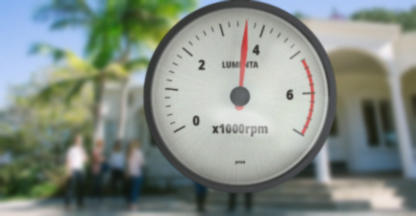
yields 3600 rpm
